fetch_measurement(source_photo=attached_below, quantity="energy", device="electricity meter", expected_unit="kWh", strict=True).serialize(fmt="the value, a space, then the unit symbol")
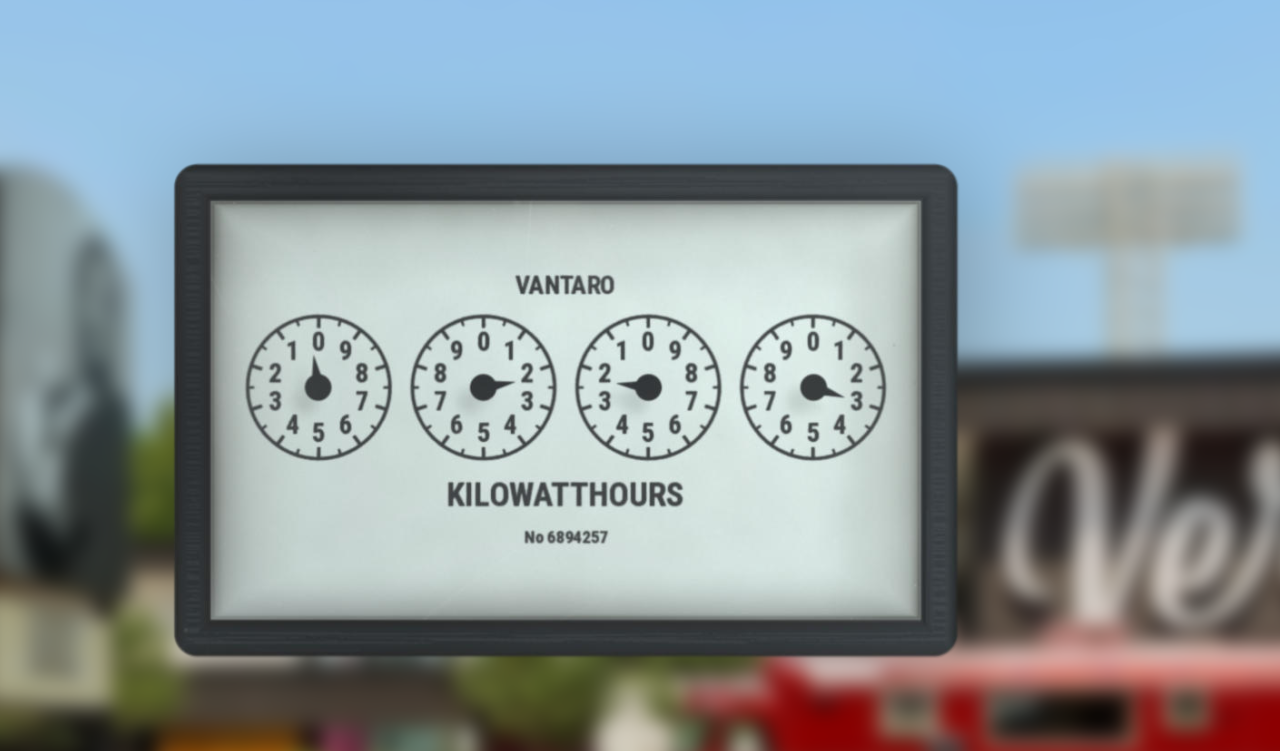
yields 223 kWh
